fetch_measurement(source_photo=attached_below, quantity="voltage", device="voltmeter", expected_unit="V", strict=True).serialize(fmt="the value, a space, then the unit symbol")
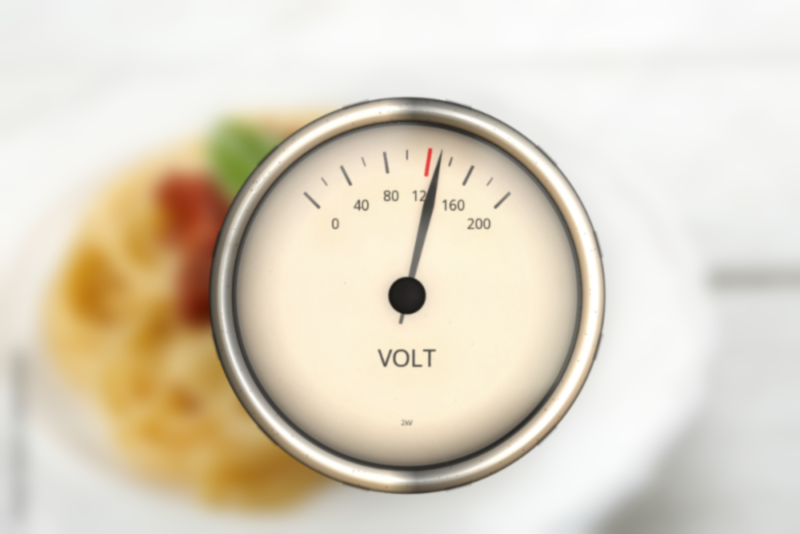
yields 130 V
